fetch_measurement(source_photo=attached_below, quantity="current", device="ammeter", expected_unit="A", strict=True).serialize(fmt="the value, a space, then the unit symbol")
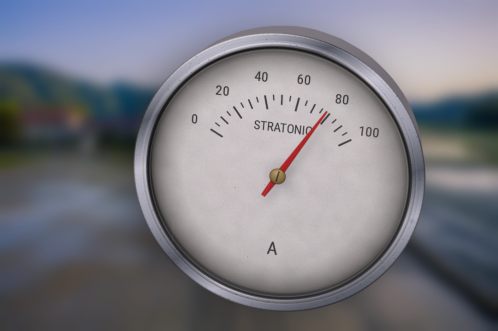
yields 77.5 A
